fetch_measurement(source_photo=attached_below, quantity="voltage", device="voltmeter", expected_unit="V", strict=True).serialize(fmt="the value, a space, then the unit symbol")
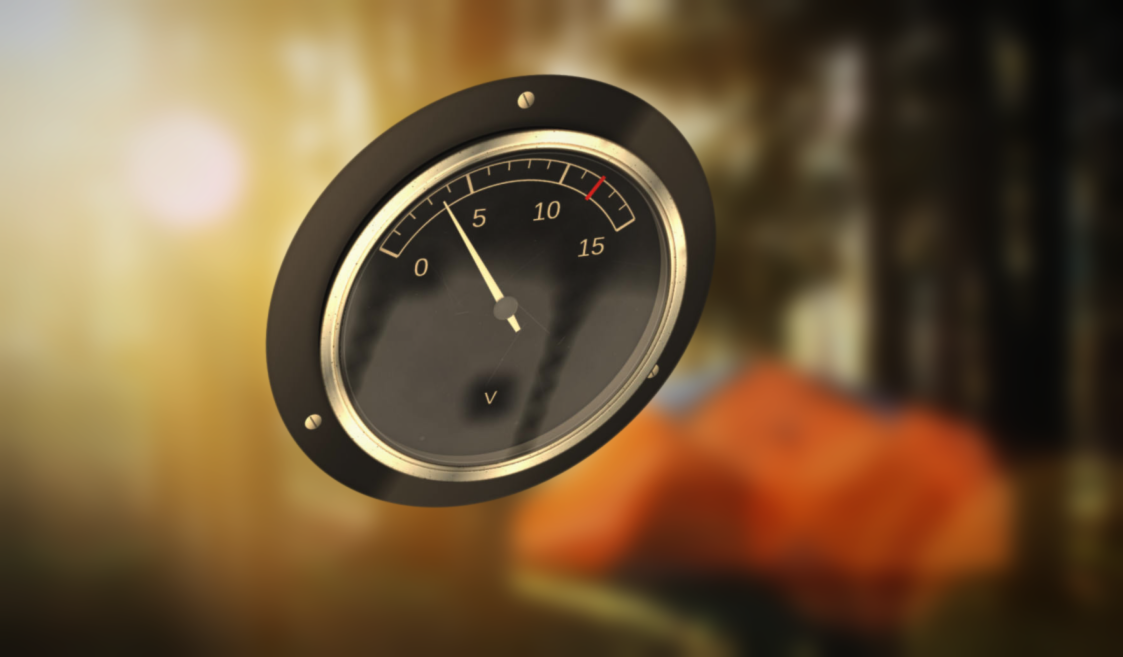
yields 3.5 V
